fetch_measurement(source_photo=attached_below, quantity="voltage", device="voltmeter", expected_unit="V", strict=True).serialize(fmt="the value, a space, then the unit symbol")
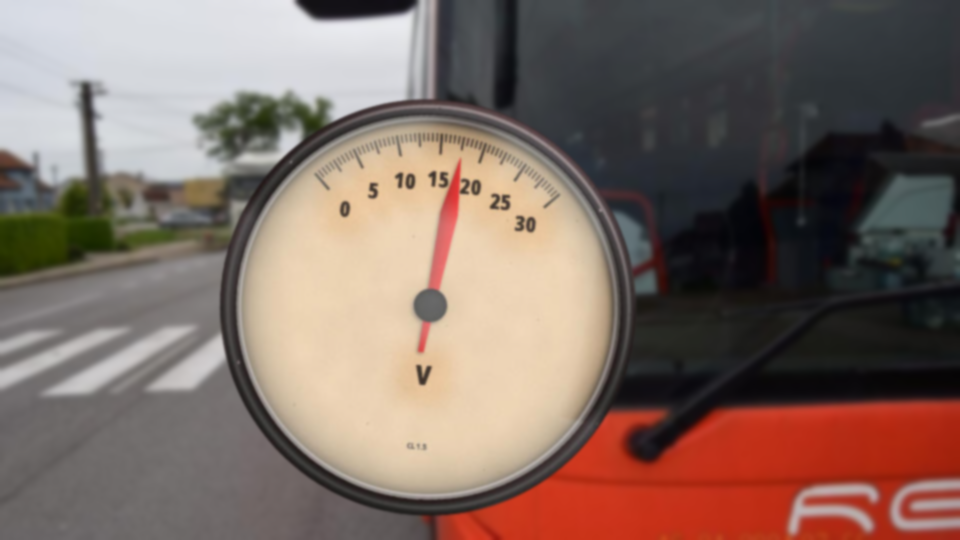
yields 17.5 V
